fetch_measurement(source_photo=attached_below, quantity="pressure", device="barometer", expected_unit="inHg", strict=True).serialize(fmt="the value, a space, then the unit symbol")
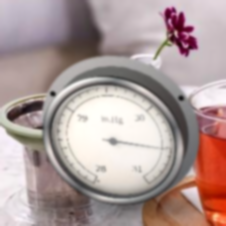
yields 30.5 inHg
